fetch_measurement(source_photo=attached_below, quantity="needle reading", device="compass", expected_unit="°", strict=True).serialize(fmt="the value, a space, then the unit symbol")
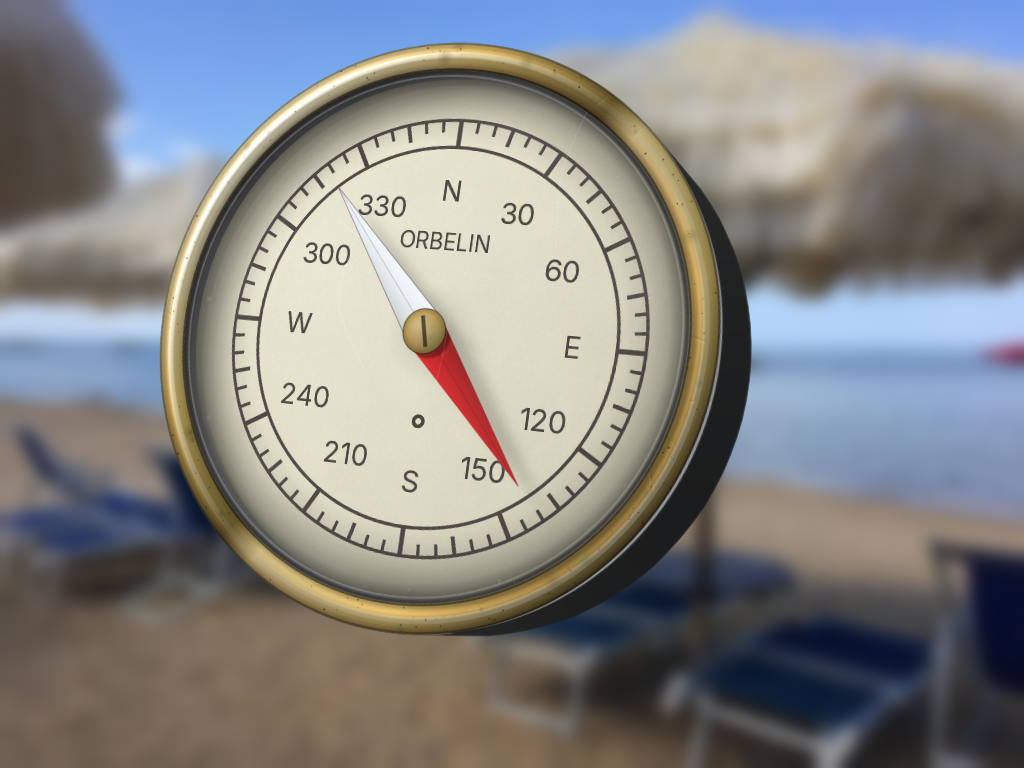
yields 140 °
